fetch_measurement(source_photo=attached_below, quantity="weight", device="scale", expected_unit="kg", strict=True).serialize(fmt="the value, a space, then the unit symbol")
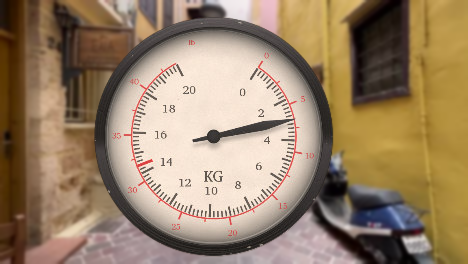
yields 3 kg
